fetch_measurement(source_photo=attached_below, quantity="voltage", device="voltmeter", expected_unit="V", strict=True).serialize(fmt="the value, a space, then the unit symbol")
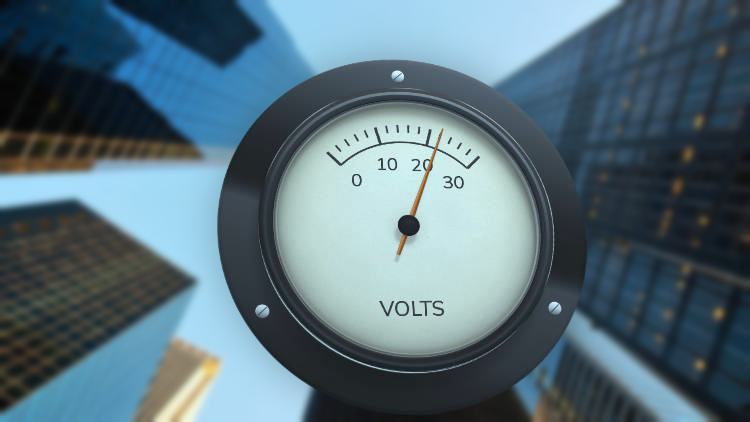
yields 22 V
